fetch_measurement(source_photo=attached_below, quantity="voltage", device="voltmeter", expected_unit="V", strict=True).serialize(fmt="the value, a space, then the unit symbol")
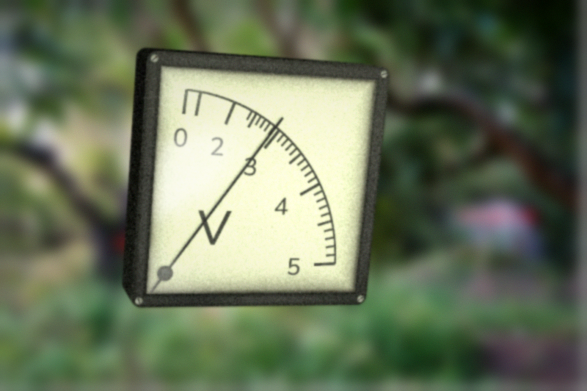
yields 2.9 V
